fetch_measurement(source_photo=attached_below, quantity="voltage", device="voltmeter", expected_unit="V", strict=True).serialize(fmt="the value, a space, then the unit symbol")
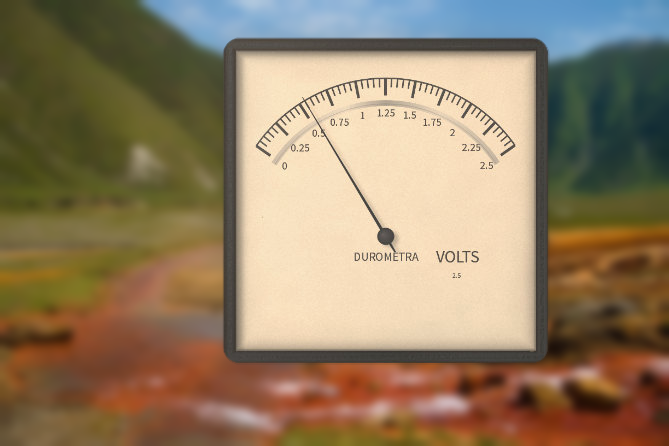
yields 0.55 V
